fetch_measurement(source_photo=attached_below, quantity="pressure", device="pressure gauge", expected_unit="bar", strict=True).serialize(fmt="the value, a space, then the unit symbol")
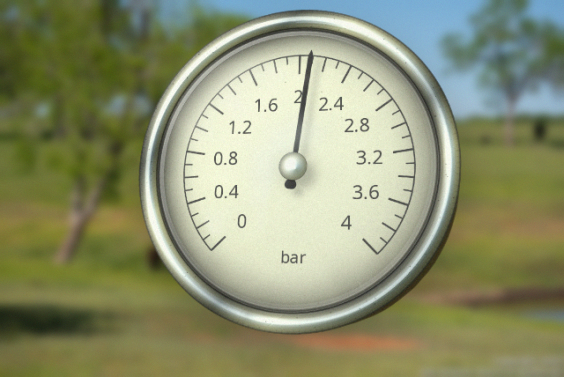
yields 2.1 bar
